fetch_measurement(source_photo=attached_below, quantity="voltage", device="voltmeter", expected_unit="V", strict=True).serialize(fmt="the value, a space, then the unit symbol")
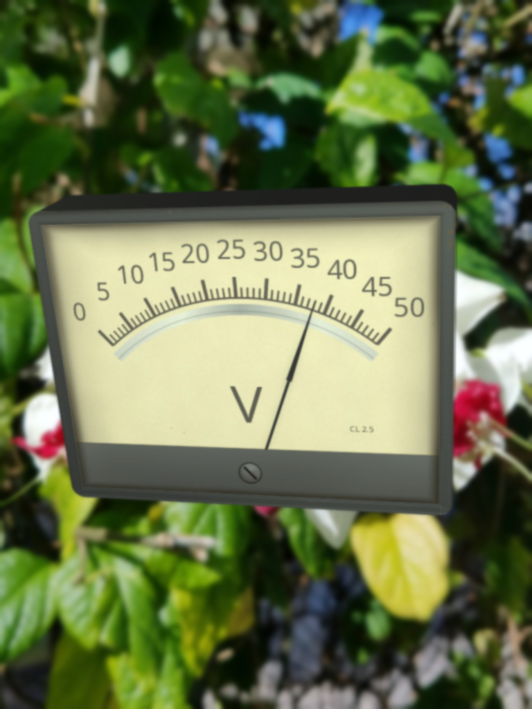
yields 38 V
